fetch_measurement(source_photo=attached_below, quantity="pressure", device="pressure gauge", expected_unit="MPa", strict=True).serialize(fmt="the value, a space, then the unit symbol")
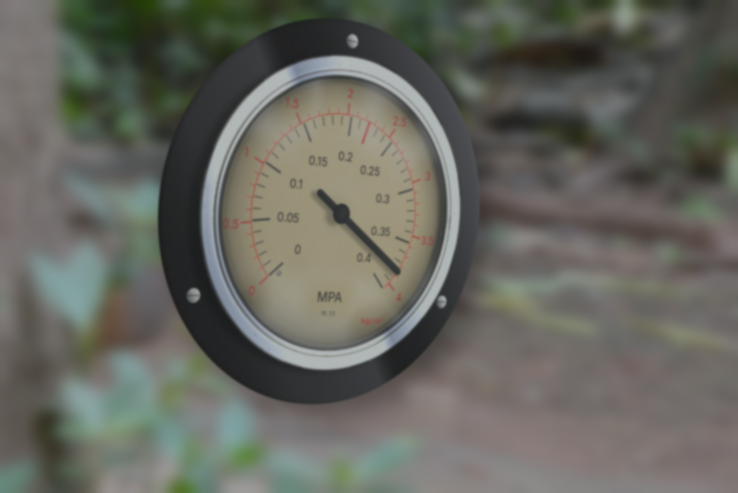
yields 0.38 MPa
